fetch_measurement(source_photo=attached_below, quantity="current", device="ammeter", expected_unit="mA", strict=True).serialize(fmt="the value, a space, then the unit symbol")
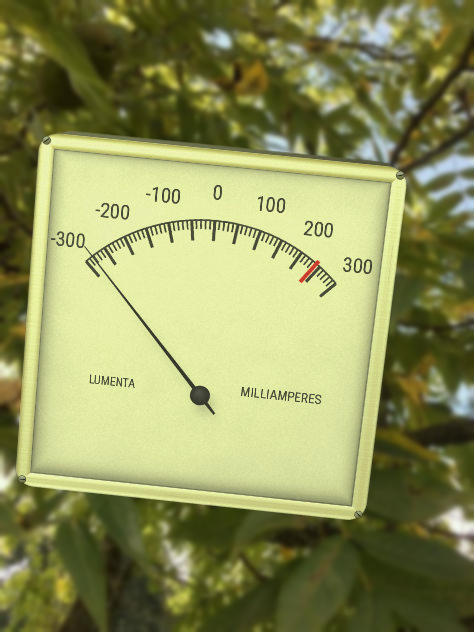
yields -280 mA
